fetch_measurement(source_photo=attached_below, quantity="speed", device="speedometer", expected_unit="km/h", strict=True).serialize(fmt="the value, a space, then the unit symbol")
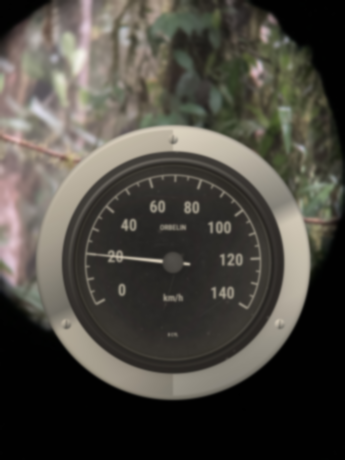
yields 20 km/h
